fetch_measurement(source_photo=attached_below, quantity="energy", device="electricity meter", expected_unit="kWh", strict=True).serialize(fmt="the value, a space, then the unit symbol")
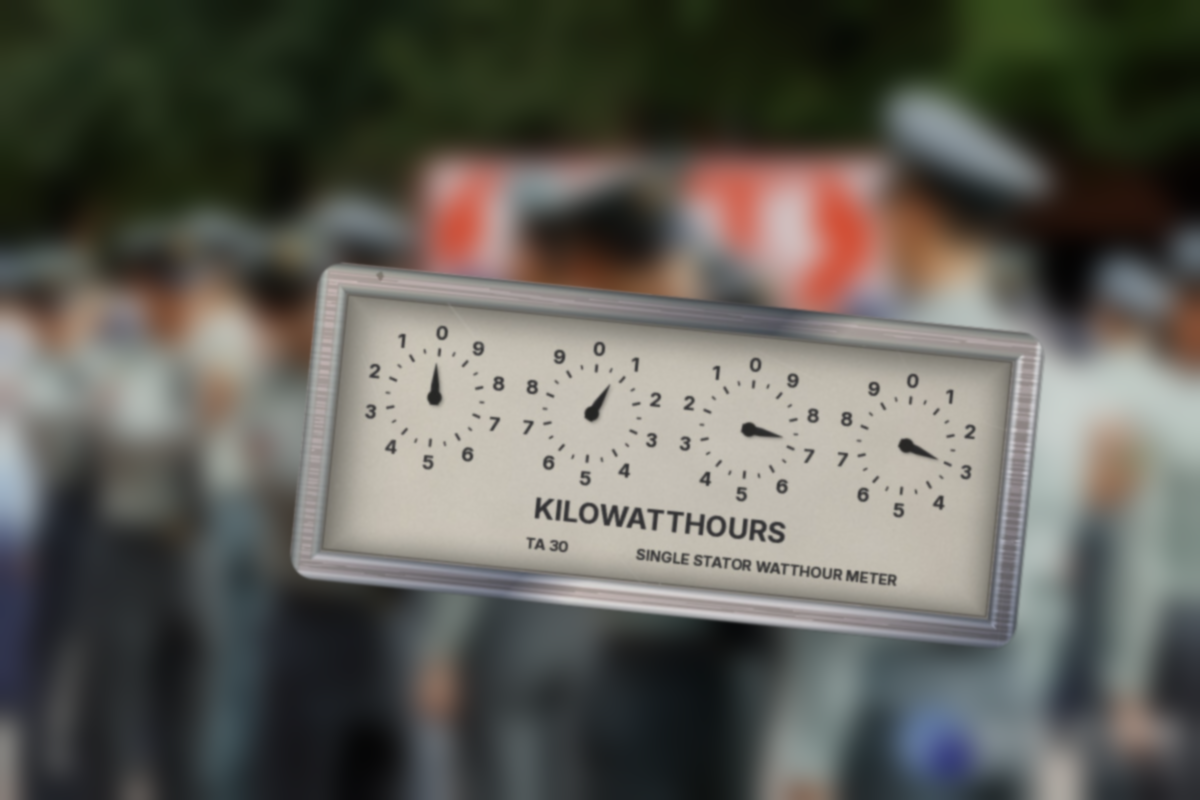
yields 73 kWh
